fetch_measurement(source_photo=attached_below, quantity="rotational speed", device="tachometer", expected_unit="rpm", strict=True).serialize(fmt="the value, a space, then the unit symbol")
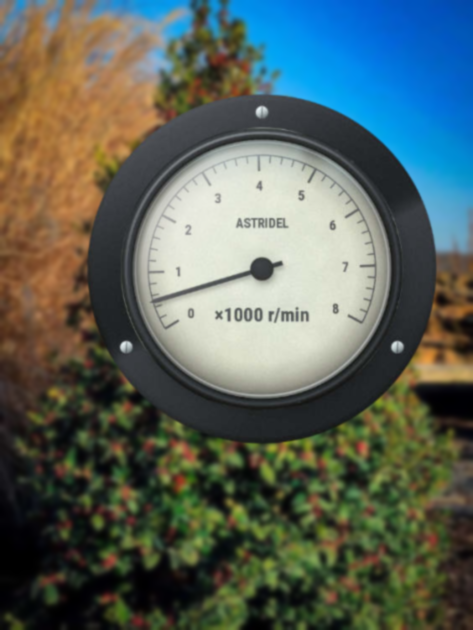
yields 500 rpm
